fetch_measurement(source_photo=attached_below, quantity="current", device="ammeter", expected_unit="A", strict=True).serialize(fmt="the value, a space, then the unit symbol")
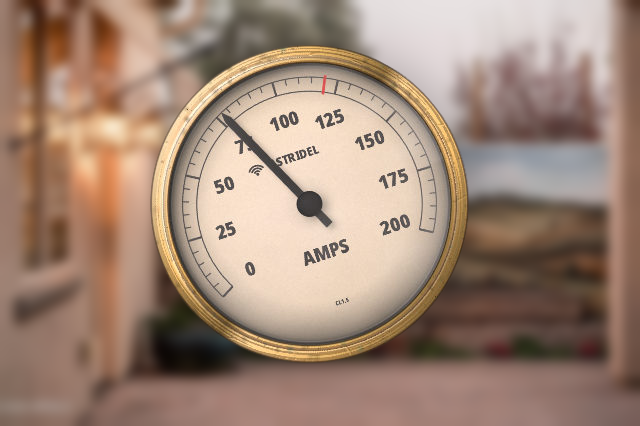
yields 77.5 A
